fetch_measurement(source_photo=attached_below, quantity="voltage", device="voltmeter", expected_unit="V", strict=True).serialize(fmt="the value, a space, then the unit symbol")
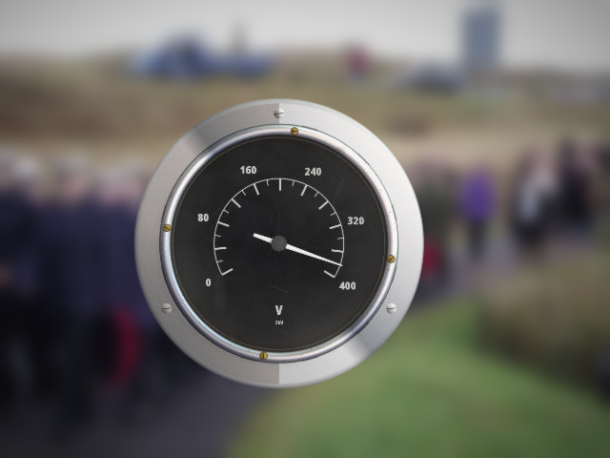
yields 380 V
